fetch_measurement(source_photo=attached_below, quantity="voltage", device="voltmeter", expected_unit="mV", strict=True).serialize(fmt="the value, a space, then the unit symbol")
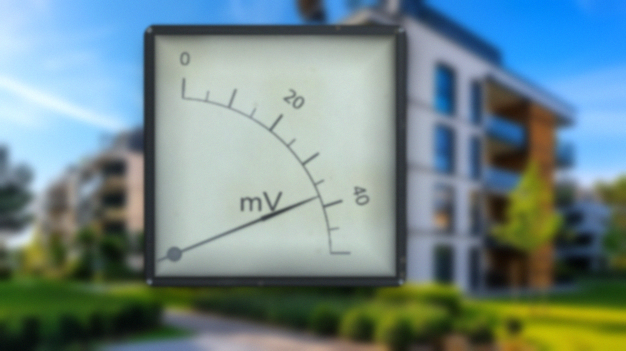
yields 37.5 mV
